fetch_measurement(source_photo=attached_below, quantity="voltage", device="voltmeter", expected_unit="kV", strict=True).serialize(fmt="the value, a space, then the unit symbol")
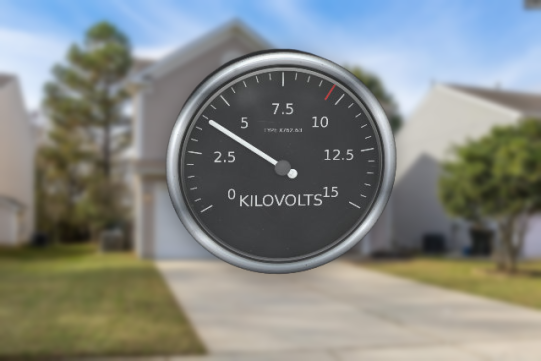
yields 4 kV
